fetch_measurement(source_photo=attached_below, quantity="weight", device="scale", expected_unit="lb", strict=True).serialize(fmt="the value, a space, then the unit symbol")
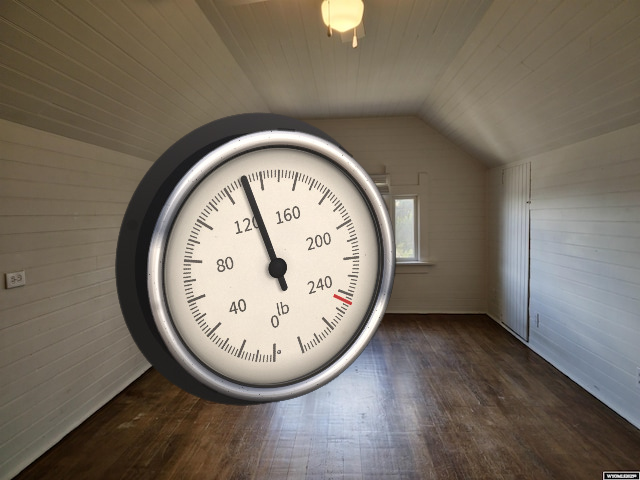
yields 130 lb
